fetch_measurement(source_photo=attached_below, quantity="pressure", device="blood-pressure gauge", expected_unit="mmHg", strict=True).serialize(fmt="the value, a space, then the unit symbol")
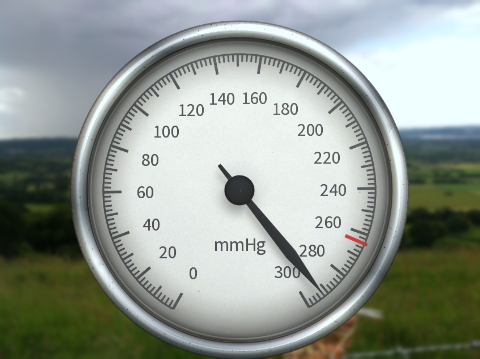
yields 292 mmHg
